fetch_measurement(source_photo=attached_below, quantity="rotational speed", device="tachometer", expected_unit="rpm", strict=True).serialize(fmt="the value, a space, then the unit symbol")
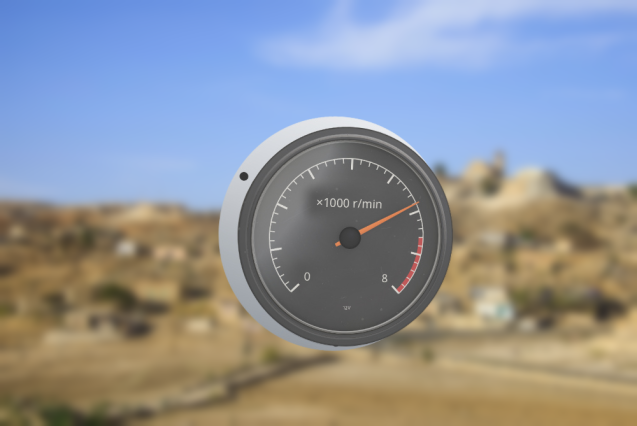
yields 5800 rpm
